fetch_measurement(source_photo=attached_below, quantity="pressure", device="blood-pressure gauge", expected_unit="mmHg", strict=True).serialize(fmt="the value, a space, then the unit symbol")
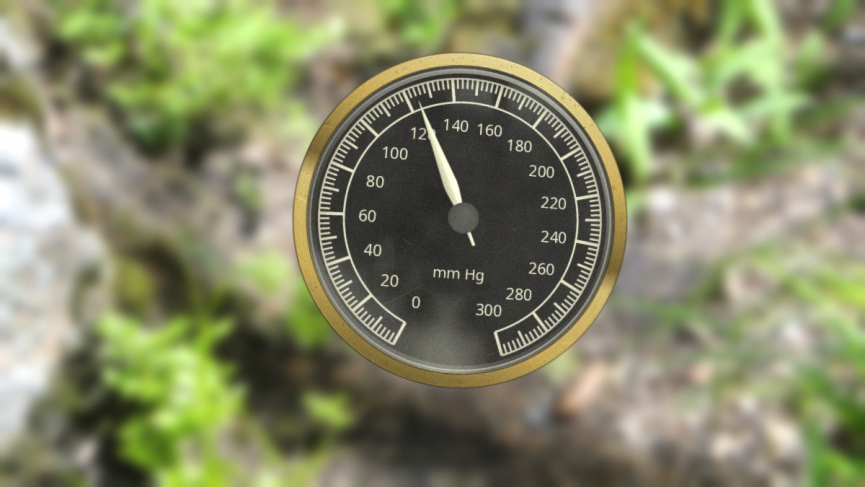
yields 124 mmHg
